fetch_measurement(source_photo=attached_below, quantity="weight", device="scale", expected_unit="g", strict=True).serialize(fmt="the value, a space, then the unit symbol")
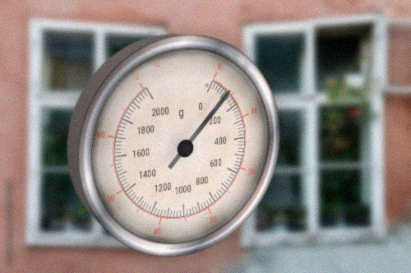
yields 100 g
